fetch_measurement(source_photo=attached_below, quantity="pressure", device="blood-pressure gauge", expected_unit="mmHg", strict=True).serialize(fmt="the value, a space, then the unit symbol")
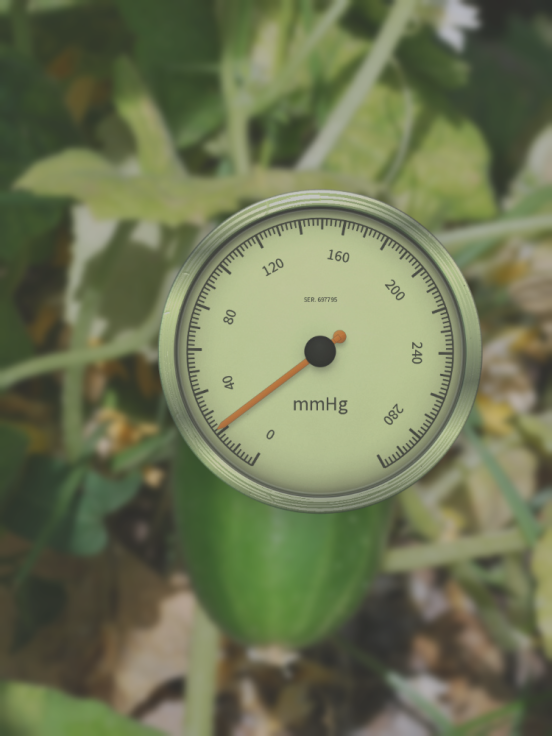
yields 22 mmHg
